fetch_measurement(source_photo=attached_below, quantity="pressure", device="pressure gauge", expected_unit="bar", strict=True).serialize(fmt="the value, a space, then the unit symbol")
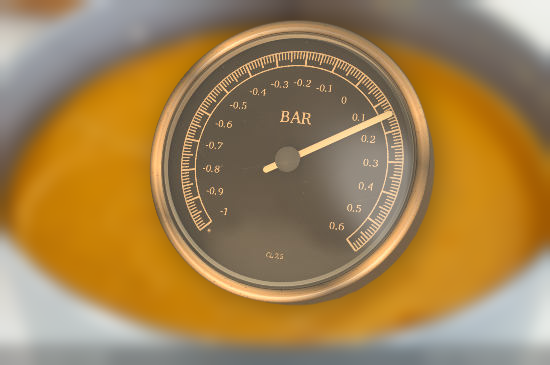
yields 0.15 bar
